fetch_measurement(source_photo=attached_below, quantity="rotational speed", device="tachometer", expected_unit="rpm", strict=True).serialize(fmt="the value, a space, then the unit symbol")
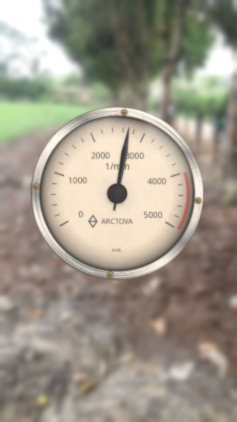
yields 2700 rpm
